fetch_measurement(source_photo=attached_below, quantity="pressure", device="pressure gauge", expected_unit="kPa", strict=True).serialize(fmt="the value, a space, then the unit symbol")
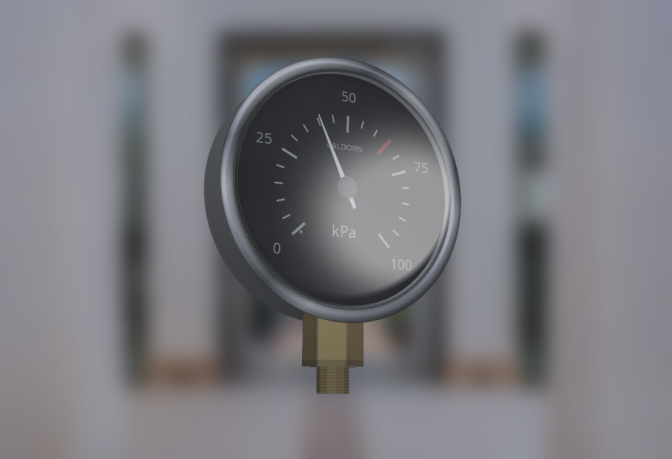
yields 40 kPa
